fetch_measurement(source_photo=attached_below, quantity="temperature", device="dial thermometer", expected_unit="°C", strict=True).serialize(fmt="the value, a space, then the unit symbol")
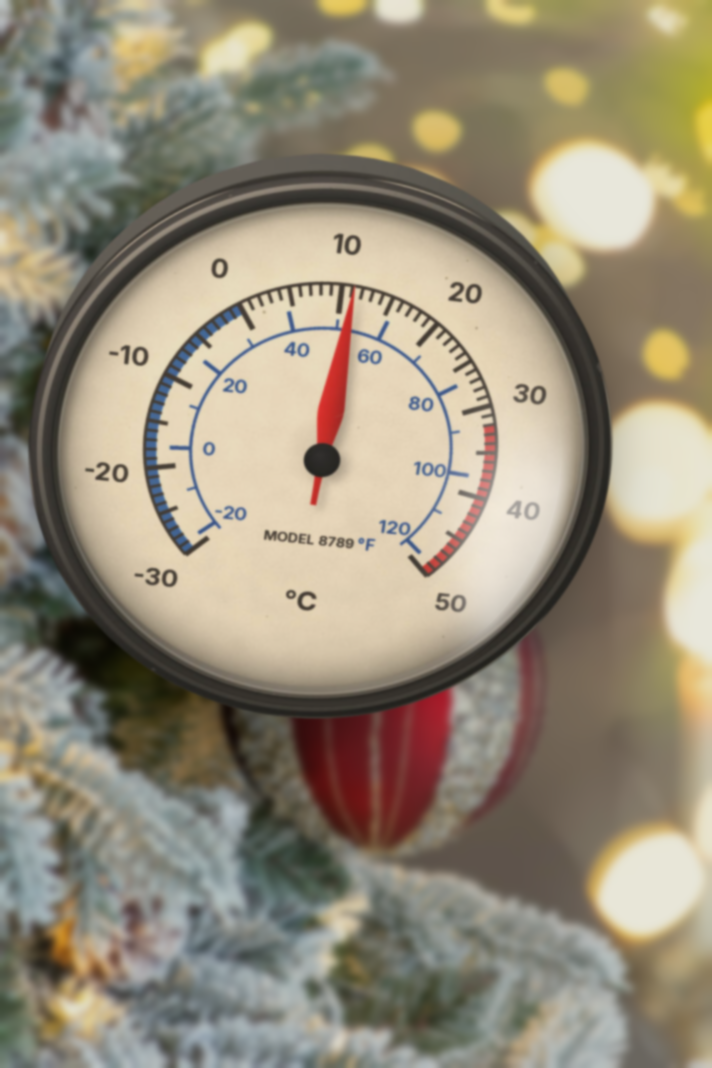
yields 11 °C
